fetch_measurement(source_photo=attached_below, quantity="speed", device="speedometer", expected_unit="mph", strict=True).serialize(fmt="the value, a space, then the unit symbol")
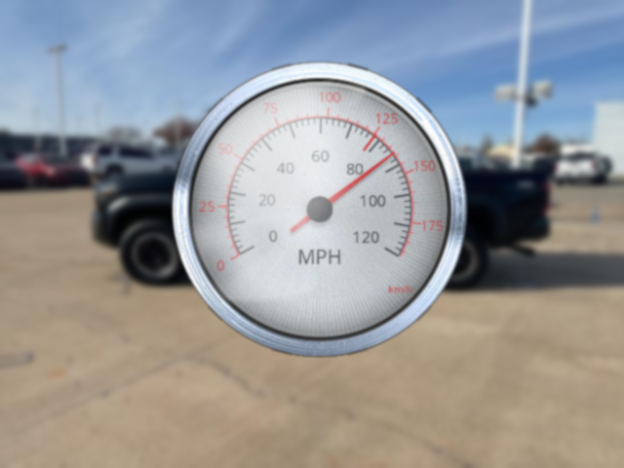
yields 86 mph
